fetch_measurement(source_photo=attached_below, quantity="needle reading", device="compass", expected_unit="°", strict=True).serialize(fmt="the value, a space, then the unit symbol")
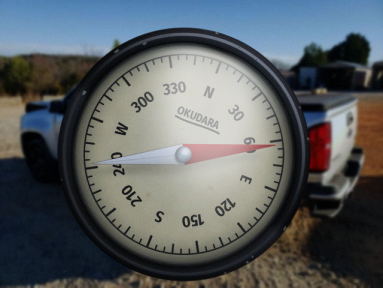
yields 62.5 °
